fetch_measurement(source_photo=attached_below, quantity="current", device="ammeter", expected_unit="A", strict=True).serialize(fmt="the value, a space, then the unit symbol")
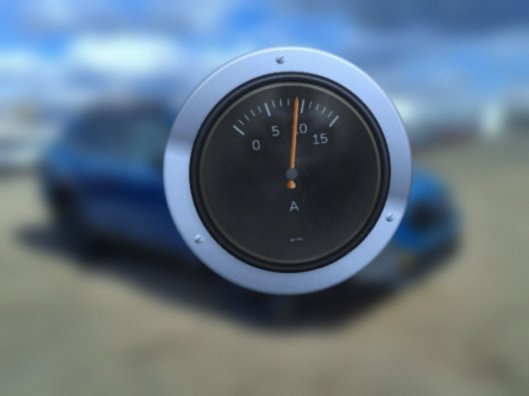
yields 9 A
